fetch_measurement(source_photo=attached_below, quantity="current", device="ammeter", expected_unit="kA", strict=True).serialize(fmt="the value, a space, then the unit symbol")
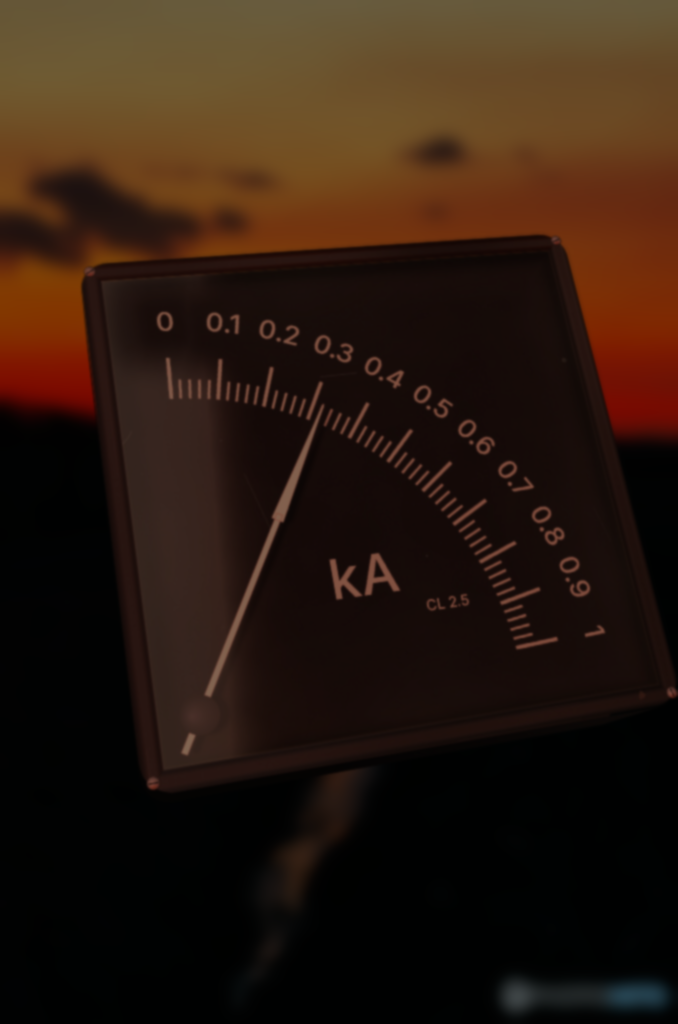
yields 0.32 kA
